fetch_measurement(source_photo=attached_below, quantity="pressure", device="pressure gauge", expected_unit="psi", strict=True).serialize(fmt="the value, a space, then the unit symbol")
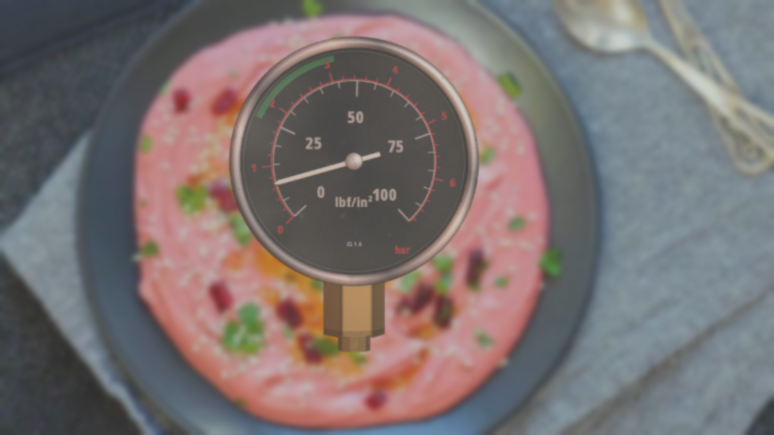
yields 10 psi
